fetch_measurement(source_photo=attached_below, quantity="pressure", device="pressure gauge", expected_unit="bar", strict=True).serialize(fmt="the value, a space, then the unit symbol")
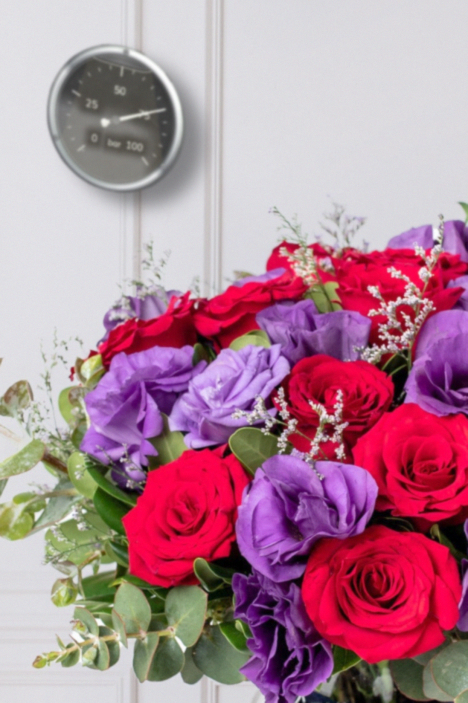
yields 75 bar
